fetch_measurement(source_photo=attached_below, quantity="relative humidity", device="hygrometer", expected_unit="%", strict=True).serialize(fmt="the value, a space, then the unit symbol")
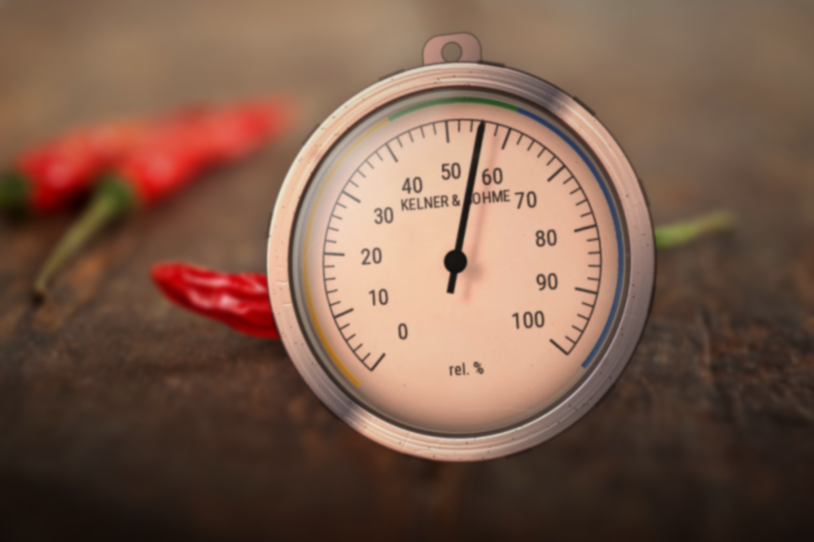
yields 56 %
